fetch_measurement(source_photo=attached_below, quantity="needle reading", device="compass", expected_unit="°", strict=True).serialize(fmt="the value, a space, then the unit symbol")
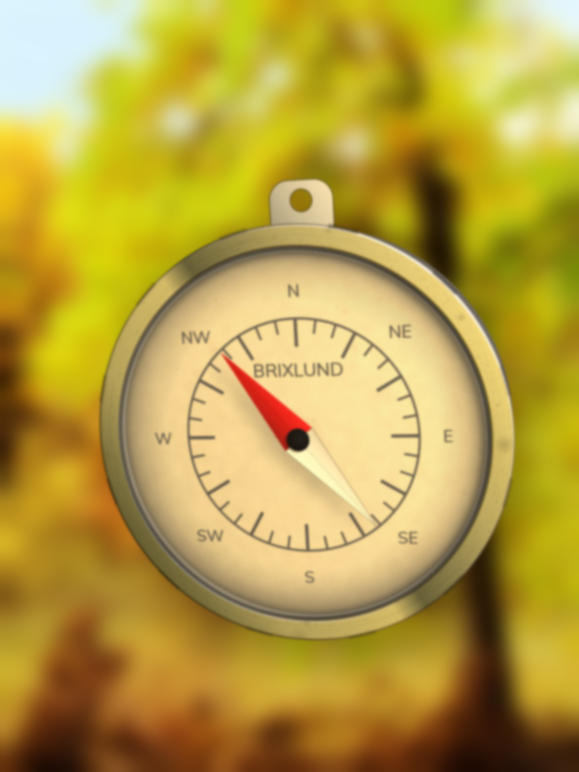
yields 320 °
